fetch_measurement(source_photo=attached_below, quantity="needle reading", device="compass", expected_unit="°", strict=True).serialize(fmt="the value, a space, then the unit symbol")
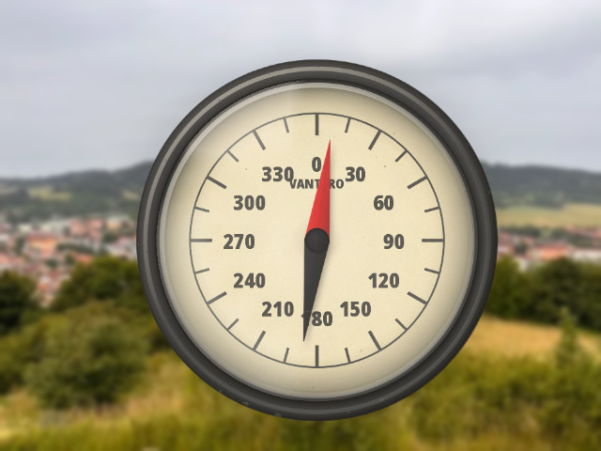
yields 7.5 °
